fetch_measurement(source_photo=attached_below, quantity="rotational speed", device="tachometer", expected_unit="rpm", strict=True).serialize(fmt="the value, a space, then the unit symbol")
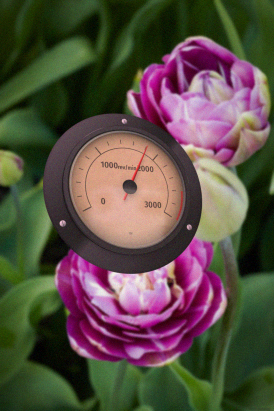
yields 1800 rpm
